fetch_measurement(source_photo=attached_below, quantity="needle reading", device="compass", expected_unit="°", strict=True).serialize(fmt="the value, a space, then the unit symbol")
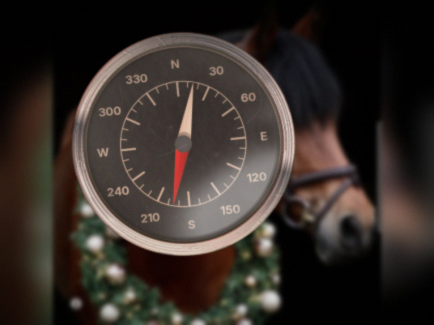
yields 195 °
